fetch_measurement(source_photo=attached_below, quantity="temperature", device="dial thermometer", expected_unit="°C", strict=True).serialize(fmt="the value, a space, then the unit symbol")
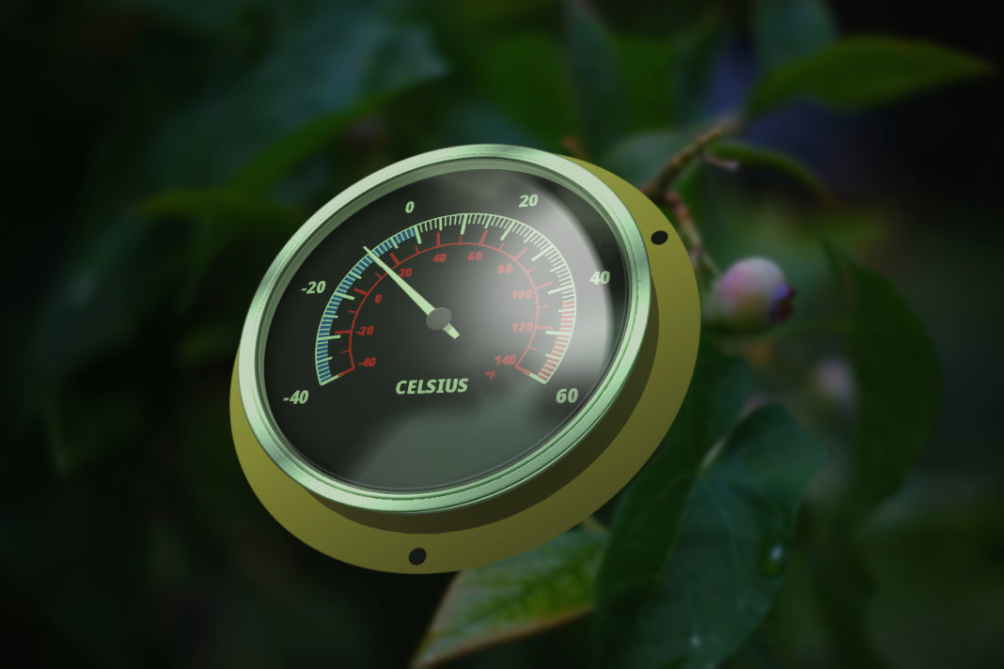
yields -10 °C
